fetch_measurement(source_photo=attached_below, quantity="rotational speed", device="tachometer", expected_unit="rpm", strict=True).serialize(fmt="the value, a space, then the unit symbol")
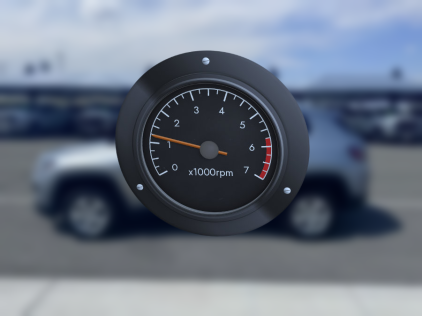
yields 1250 rpm
